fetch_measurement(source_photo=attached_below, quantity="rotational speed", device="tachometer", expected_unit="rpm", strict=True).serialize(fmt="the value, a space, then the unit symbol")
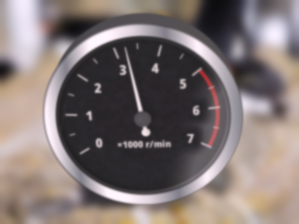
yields 3250 rpm
